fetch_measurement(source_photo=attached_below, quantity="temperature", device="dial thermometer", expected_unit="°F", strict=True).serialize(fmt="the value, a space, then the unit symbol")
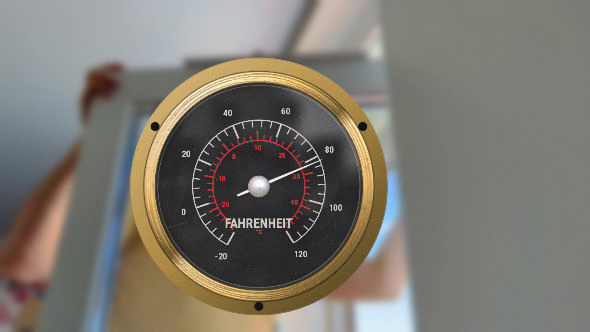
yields 82 °F
